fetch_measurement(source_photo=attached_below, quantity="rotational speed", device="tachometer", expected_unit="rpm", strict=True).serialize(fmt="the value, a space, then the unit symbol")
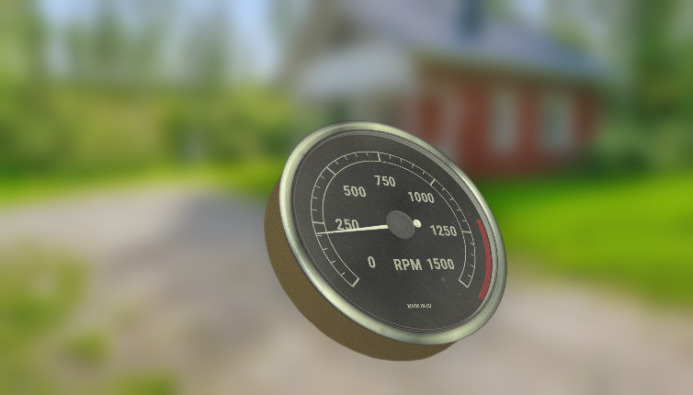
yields 200 rpm
